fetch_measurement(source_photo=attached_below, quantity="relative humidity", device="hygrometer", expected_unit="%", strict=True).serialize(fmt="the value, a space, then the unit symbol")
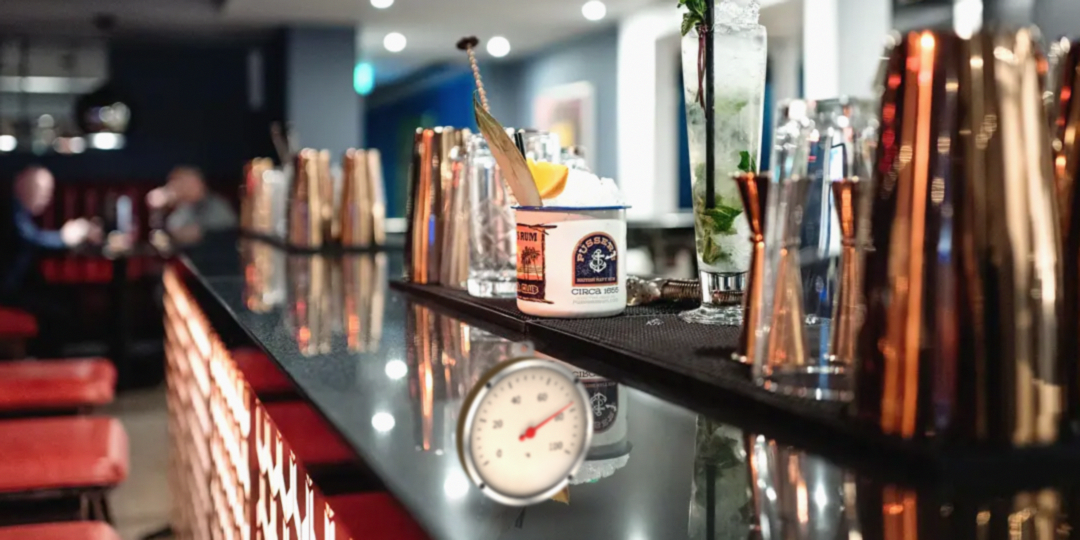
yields 76 %
